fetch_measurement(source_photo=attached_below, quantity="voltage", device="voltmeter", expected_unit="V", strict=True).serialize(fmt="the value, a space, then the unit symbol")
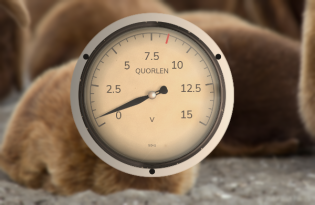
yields 0.5 V
